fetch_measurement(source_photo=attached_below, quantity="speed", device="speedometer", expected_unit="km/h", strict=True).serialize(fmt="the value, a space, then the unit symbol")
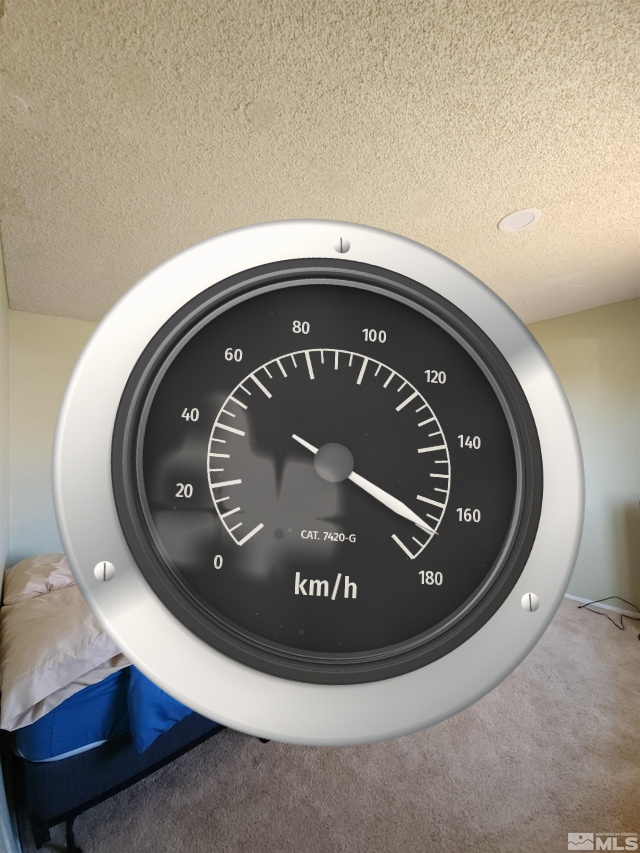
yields 170 km/h
